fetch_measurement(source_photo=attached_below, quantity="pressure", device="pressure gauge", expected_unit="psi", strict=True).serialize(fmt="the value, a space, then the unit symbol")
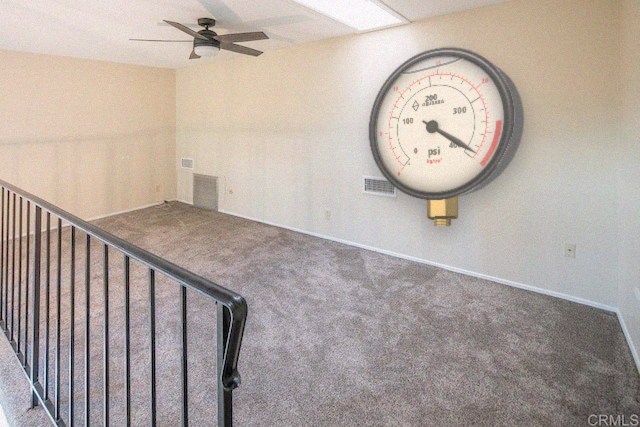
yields 390 psi
